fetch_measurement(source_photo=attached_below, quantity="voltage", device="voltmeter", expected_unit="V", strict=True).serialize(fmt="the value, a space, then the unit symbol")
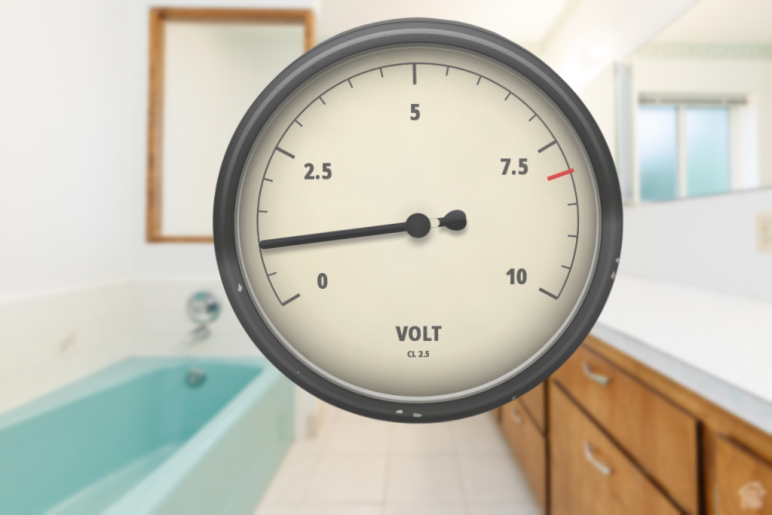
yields 1 V
